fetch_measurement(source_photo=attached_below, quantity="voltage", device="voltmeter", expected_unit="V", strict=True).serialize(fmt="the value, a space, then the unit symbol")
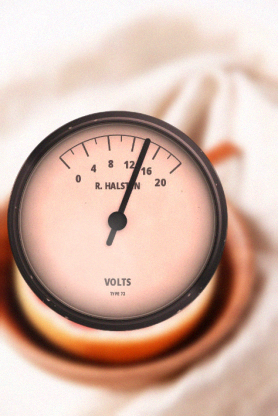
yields 14 V
